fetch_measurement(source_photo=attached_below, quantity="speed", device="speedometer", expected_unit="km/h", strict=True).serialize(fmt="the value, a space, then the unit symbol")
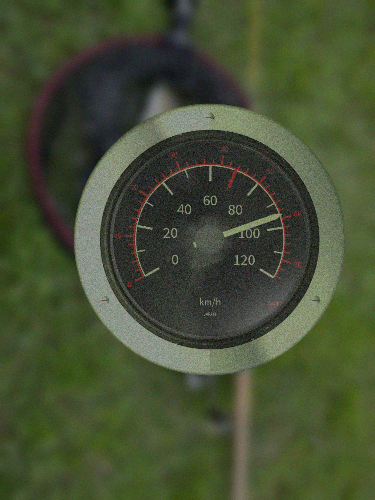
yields 95 km/h
